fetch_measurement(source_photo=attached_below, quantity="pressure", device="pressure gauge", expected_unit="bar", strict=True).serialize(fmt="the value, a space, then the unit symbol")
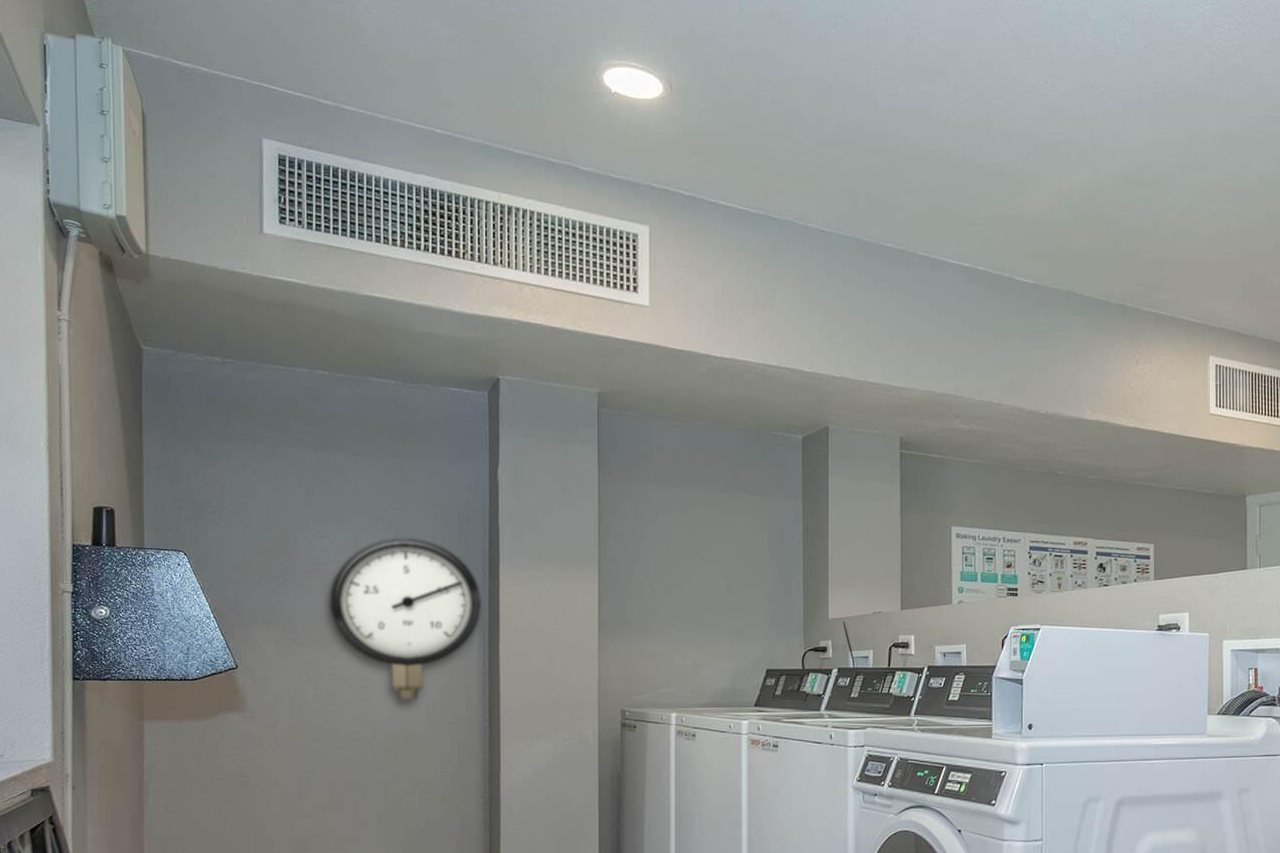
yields 7.5 bar
